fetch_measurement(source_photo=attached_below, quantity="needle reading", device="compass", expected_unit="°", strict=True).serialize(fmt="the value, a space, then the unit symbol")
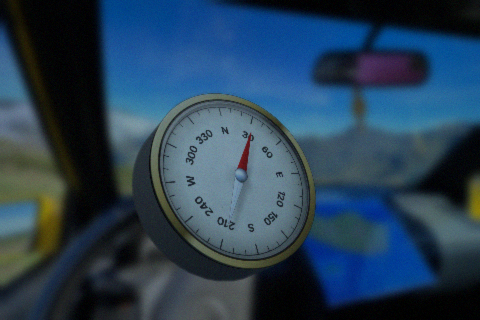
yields 30 °
